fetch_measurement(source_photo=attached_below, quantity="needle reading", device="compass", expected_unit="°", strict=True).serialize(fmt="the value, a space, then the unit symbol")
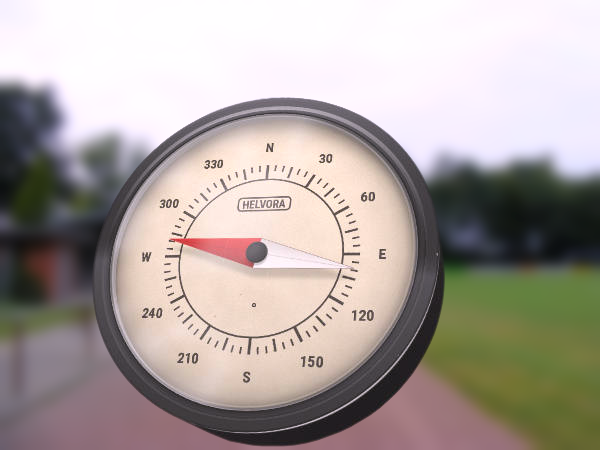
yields 280 °
